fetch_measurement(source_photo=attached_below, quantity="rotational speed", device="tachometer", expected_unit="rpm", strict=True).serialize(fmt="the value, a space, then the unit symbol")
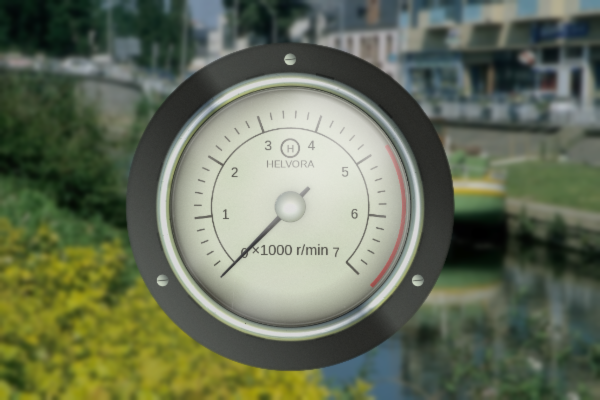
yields 0 rpm
